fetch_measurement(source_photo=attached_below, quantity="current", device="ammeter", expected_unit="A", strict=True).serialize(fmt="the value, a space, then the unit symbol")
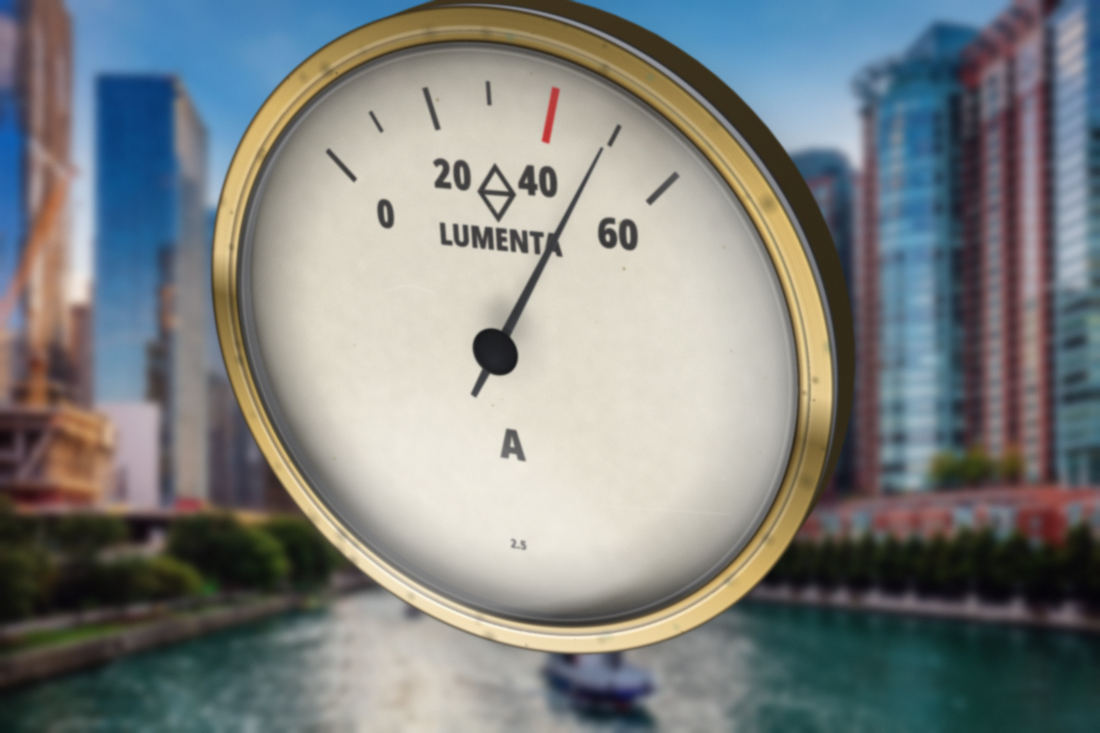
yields 50 A
